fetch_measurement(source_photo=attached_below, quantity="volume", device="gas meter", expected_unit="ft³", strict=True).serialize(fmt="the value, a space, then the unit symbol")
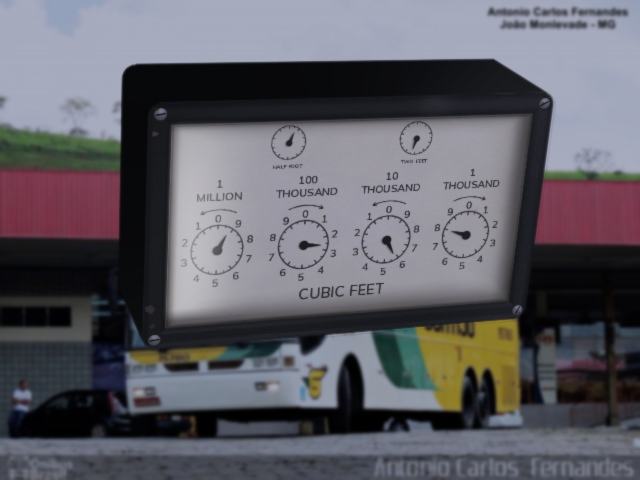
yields 925800 ft³
